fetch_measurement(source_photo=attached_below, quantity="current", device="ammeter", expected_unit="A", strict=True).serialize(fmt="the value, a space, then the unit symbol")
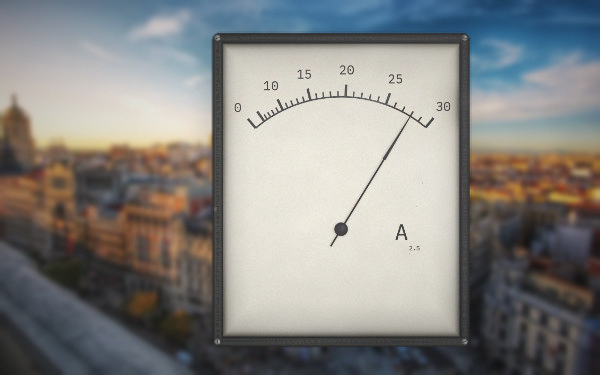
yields 28 A
